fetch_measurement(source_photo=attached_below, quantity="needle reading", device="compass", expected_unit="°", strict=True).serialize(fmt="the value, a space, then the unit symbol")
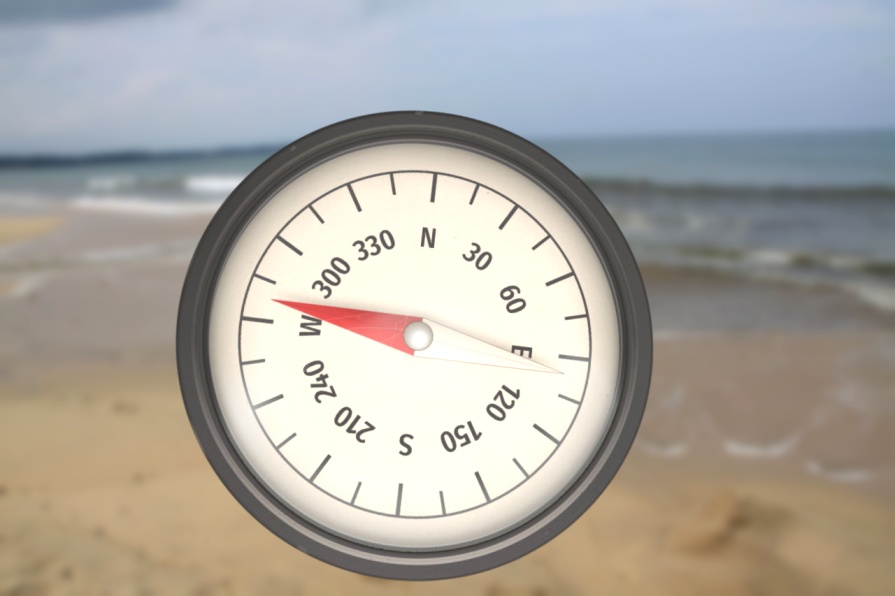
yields 277.5 °
